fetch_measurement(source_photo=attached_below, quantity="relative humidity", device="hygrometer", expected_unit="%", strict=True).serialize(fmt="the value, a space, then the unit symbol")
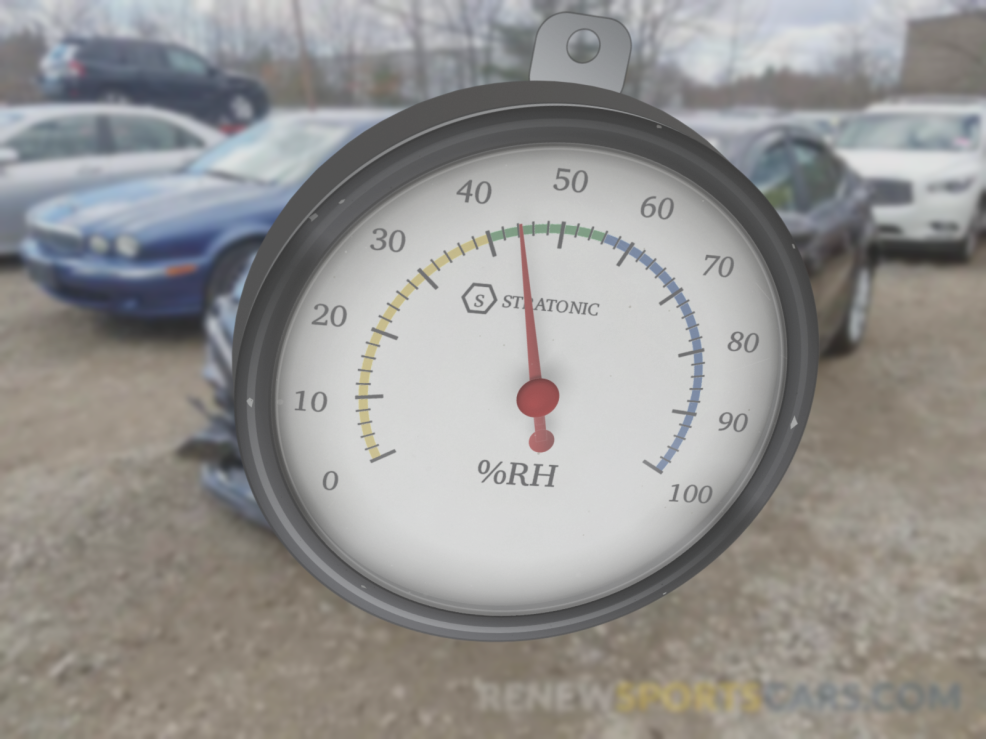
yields 44 %
